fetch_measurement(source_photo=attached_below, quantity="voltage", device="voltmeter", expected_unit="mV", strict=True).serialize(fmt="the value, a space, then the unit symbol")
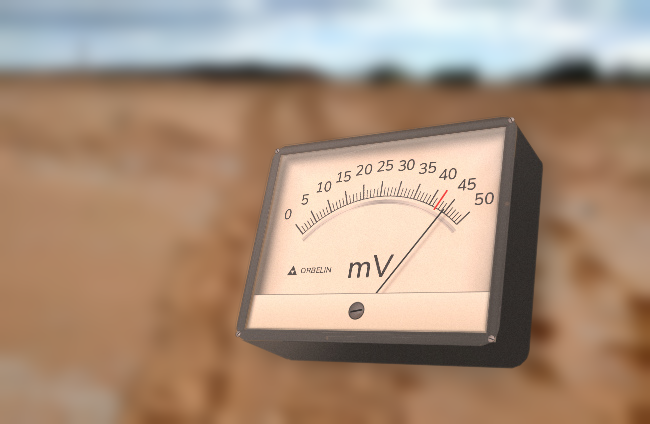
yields 45 mV
